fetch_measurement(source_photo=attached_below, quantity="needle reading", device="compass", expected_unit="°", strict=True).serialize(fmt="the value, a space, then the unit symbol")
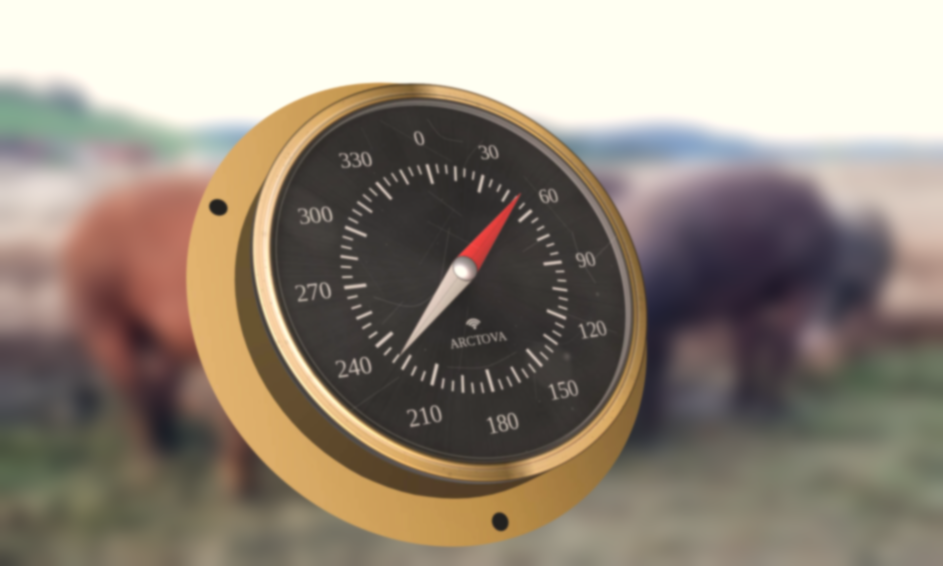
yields 50 °
